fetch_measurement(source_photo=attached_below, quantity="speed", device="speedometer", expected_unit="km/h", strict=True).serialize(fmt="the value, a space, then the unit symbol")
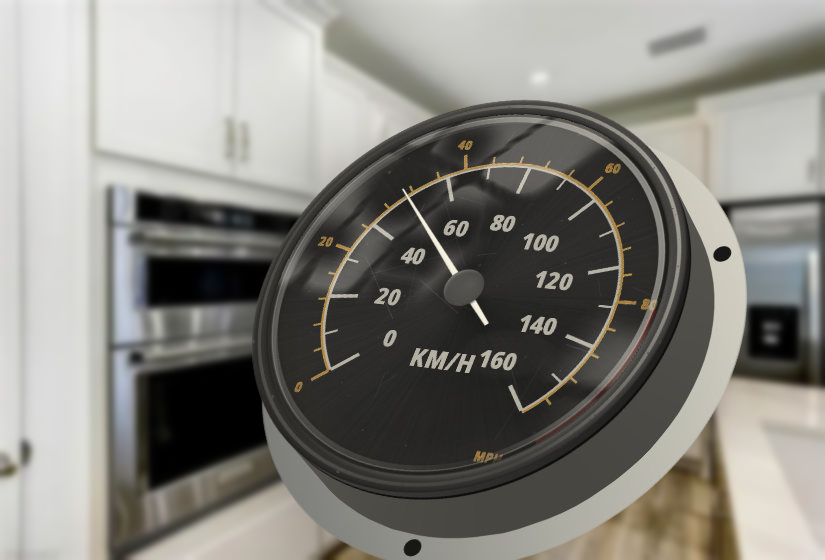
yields 50 km/h
